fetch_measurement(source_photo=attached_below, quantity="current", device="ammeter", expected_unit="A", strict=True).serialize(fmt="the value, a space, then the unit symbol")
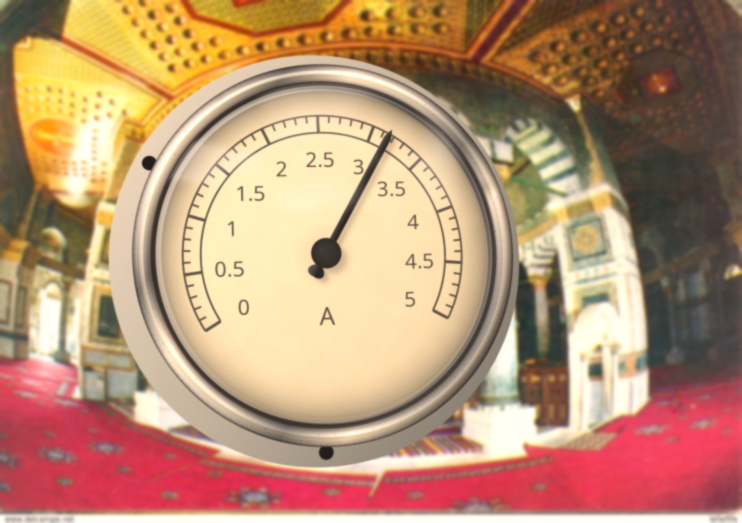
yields 3.15 A
